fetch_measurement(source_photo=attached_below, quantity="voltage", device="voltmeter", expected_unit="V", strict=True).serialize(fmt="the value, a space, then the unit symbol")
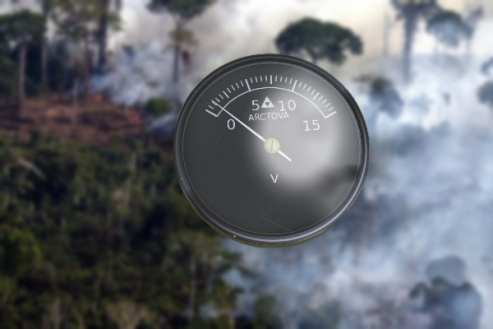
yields 1 V
